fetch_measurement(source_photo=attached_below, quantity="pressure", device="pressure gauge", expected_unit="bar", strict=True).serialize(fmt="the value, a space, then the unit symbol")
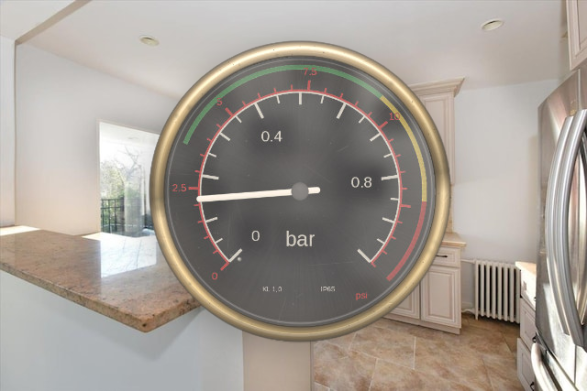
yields 0.15 bar
